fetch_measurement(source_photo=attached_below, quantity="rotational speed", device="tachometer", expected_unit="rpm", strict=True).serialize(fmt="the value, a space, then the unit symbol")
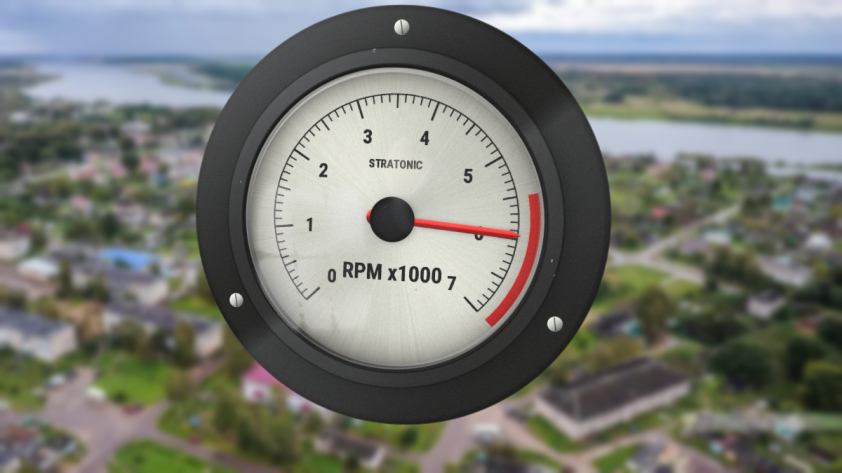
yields 5950 rpm
